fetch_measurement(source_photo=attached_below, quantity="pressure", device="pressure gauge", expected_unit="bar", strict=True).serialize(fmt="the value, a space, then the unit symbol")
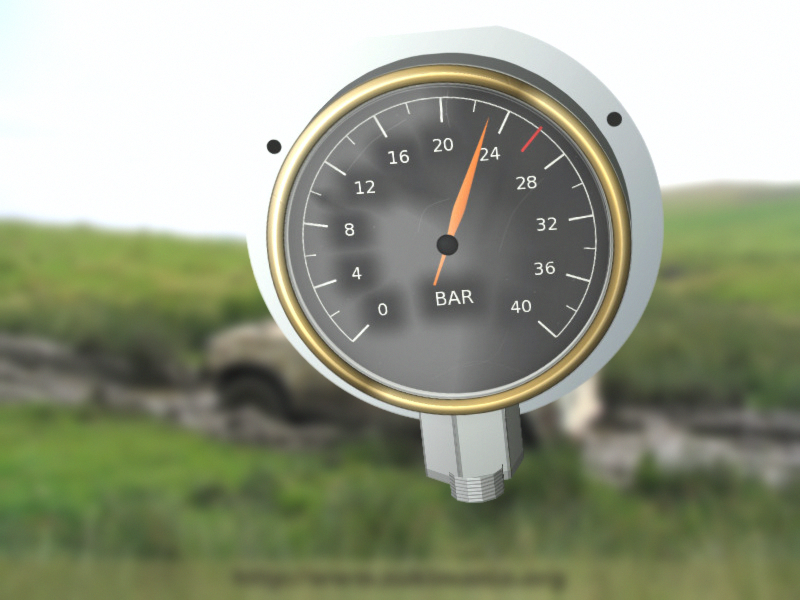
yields 23 bar
